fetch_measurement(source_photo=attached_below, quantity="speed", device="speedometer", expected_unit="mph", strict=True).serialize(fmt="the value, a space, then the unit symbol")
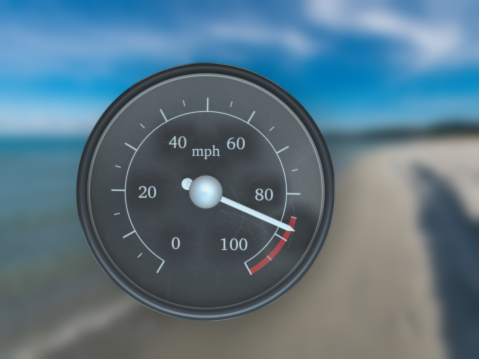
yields 87.5 mph
